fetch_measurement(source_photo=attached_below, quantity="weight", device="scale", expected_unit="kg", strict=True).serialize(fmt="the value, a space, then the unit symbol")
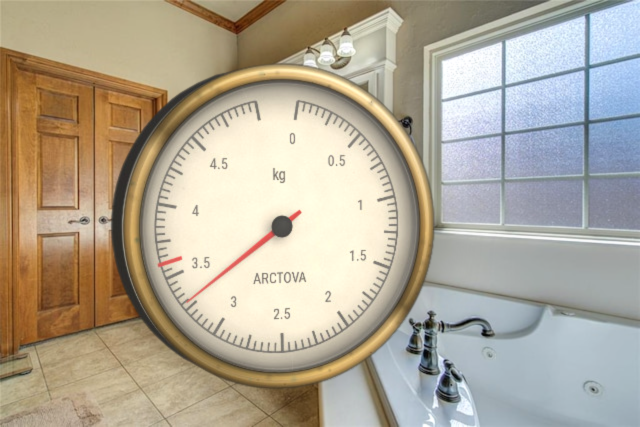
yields 3.3 kg
